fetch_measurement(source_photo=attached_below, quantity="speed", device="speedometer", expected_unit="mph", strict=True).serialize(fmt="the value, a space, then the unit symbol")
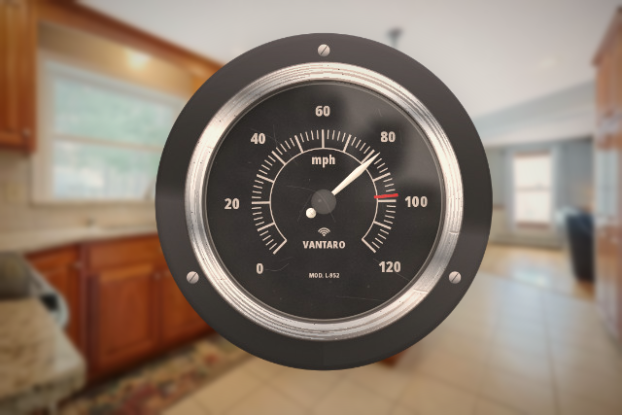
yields 82 mph
